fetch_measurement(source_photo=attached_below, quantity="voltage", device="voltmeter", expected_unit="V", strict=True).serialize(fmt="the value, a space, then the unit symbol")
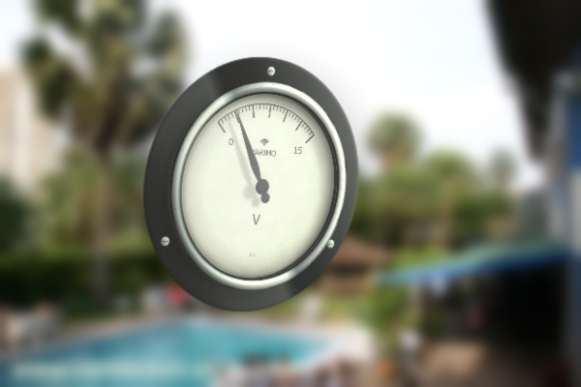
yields 2.5 V
